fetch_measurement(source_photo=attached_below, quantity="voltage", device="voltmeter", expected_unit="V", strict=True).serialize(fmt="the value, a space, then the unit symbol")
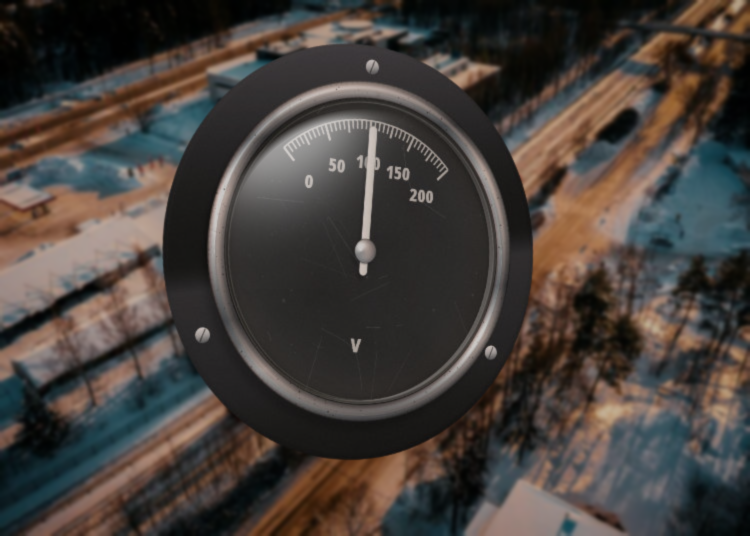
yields 100 V
